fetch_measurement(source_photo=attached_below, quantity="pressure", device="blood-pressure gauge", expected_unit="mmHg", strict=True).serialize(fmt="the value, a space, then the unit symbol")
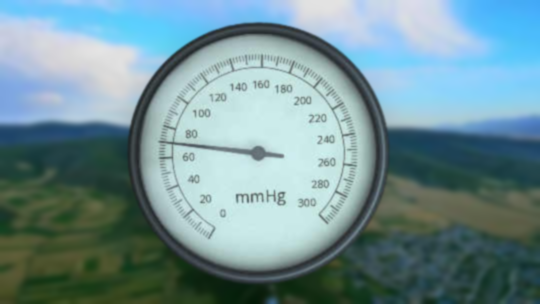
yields 70 mmHg
